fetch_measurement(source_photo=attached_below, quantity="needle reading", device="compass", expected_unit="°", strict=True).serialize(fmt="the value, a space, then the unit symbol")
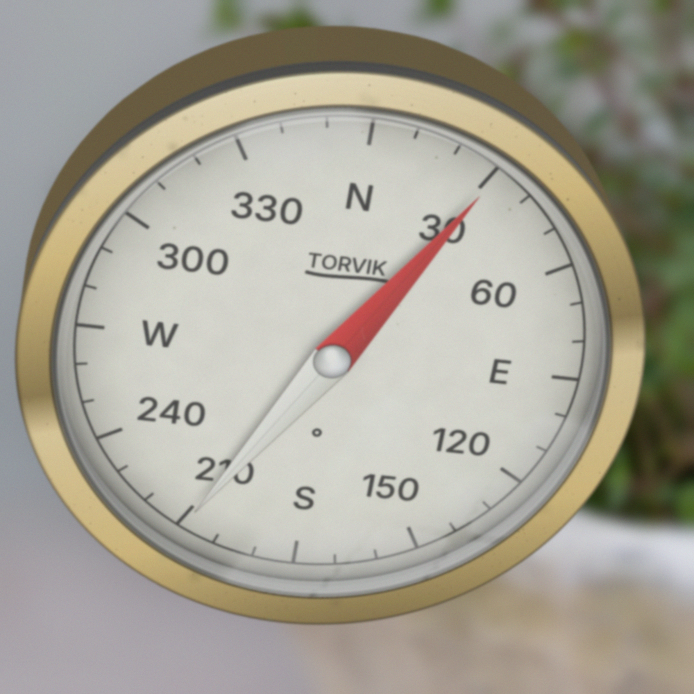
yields 30 °
